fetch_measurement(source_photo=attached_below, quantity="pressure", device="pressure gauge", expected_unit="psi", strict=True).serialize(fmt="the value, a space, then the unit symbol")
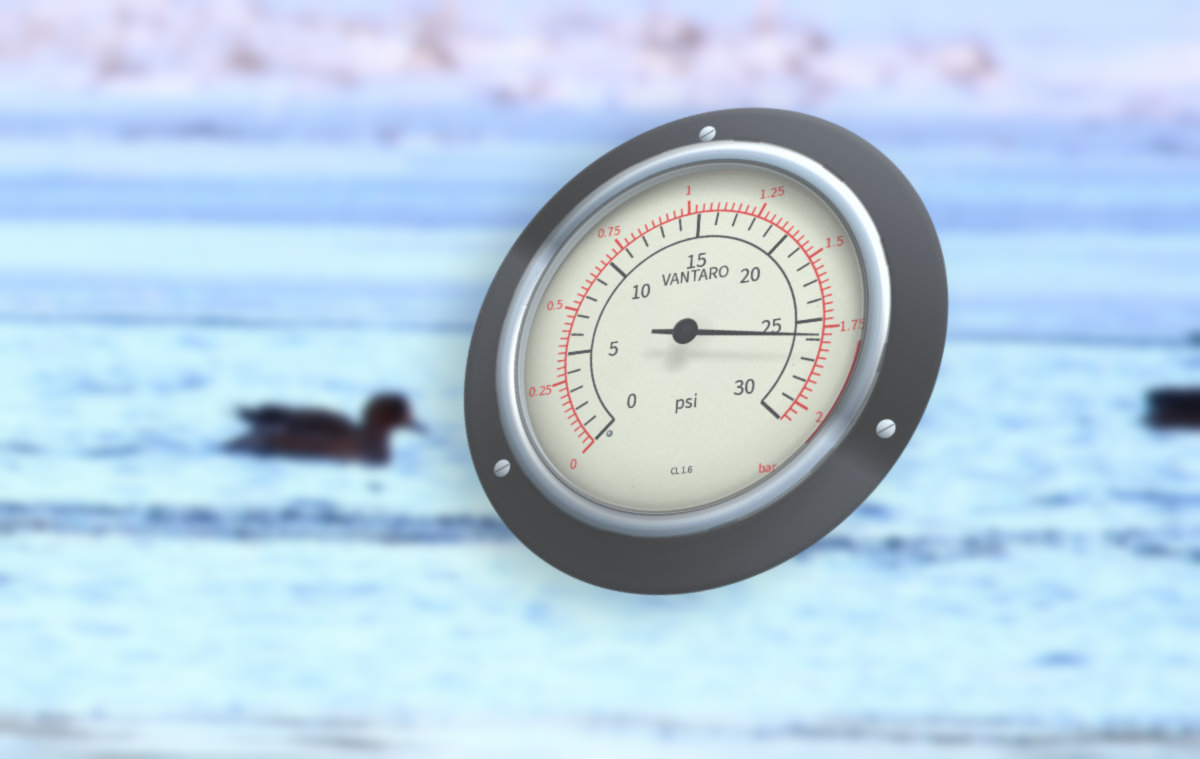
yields 26 psi
